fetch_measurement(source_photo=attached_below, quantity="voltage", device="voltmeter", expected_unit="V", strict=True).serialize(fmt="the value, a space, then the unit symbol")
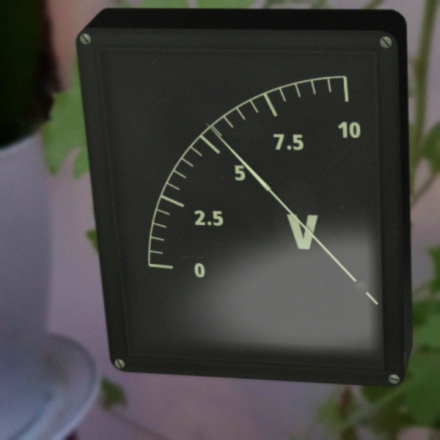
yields 5.5 V
